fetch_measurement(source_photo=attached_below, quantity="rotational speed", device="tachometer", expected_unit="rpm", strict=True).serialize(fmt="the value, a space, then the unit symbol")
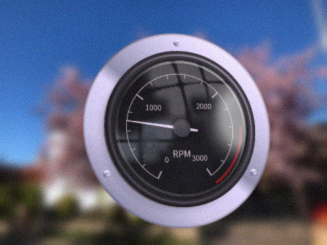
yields 700 rpm
